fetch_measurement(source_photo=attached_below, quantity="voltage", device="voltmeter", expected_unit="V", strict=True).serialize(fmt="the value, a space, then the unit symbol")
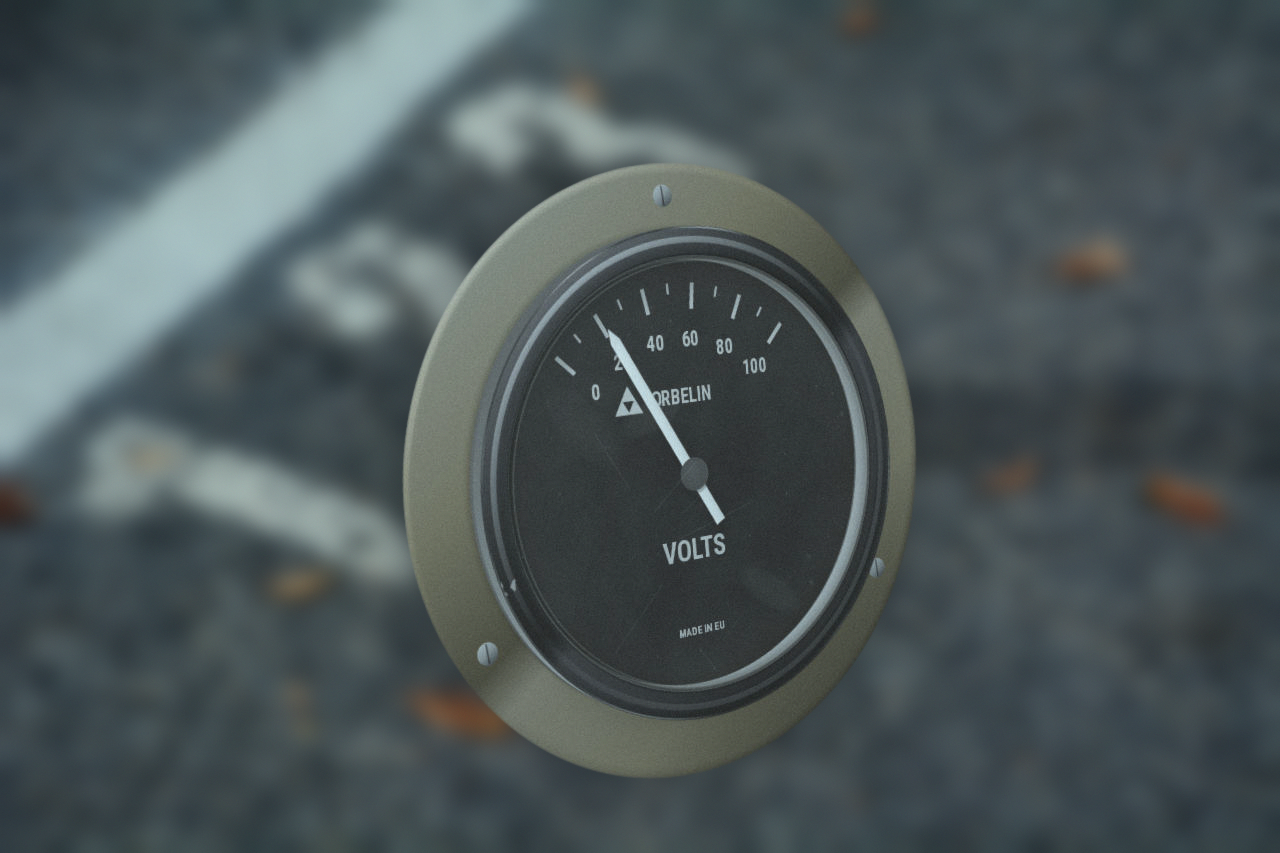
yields 20 V
